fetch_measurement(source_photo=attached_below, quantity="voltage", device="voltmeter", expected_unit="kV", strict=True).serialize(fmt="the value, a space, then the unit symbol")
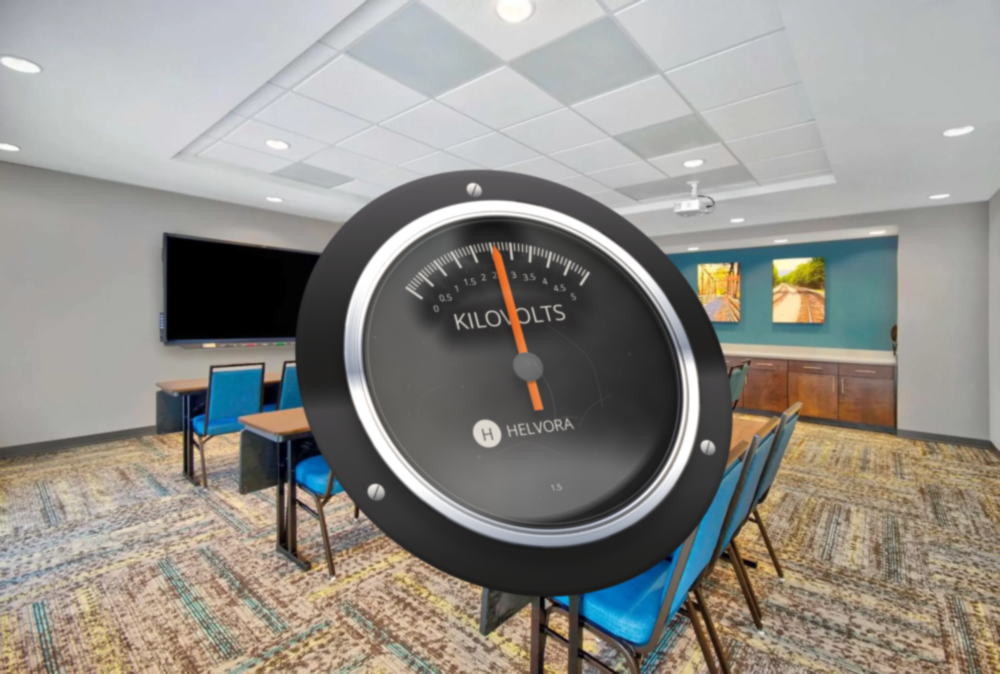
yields 2.5 kV
